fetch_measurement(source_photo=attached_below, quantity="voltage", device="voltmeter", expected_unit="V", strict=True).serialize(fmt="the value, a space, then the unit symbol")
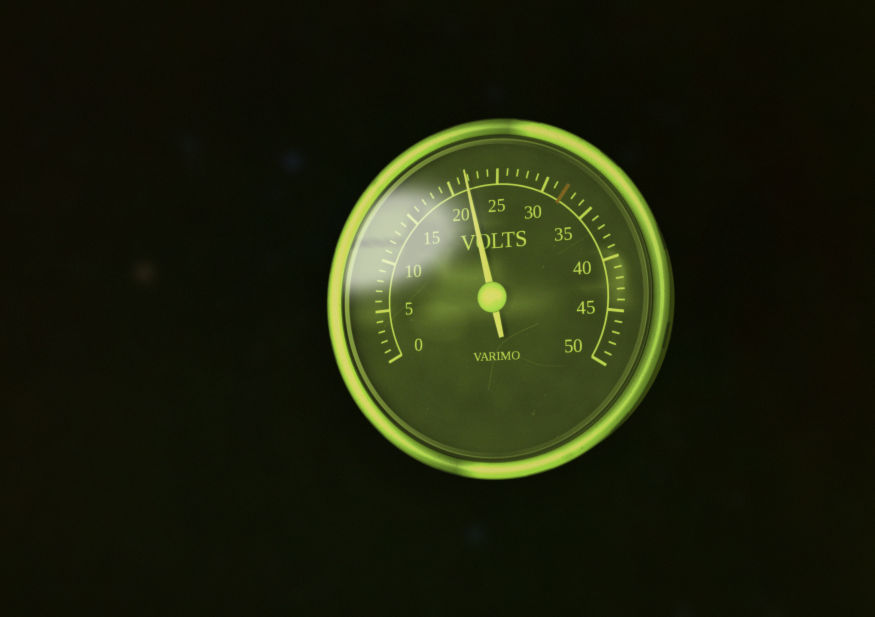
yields 22 V
